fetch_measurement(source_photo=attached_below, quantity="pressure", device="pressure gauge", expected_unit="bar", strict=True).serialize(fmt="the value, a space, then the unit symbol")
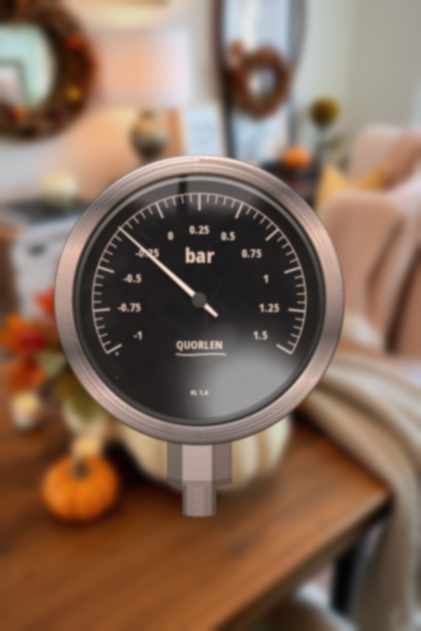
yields -0.25 bar
